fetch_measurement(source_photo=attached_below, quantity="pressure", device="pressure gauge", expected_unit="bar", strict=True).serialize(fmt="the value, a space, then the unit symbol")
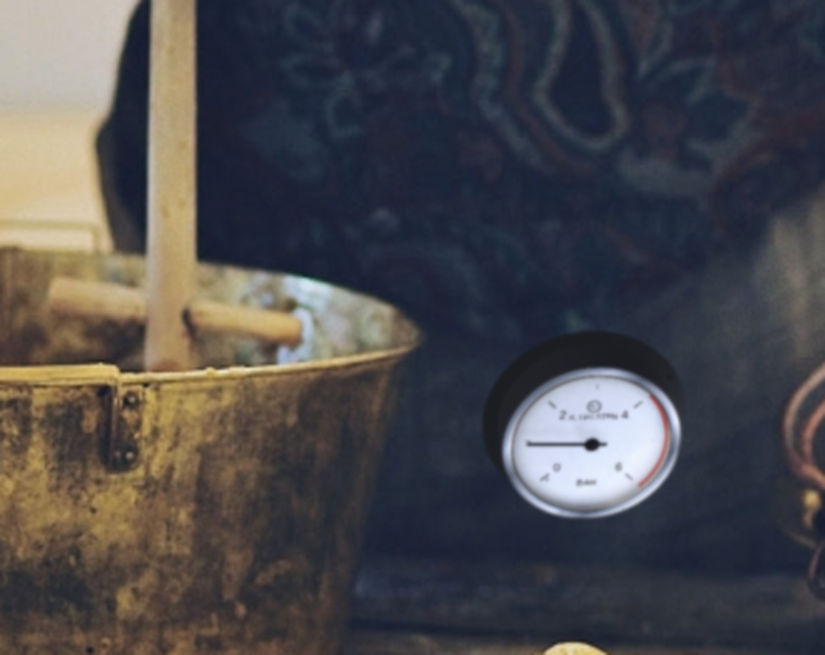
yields 1 bar
